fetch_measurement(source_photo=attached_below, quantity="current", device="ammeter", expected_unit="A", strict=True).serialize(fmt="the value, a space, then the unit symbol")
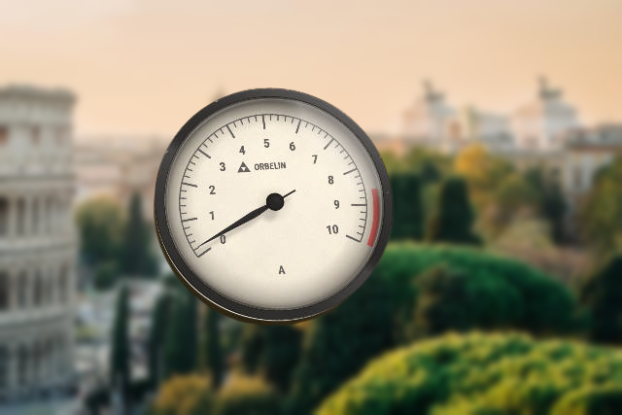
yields 0.2 A
